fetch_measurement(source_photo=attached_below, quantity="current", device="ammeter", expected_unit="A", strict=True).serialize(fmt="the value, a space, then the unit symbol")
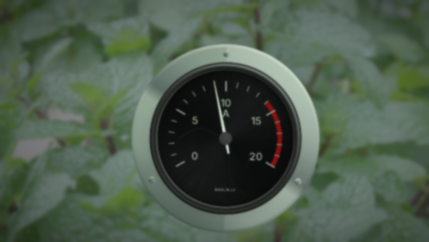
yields 9 A
